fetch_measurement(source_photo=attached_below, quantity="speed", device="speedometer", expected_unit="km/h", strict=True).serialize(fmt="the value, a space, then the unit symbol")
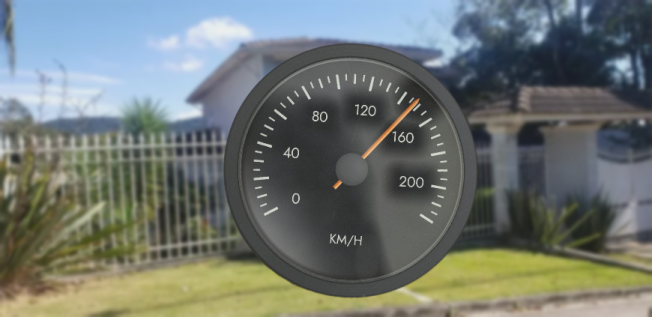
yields 147.5 km/h
